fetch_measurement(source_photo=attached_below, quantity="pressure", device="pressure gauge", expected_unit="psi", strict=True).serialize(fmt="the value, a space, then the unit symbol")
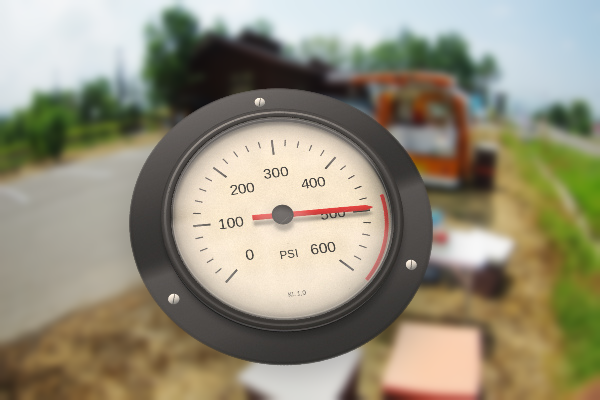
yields 500 psi
